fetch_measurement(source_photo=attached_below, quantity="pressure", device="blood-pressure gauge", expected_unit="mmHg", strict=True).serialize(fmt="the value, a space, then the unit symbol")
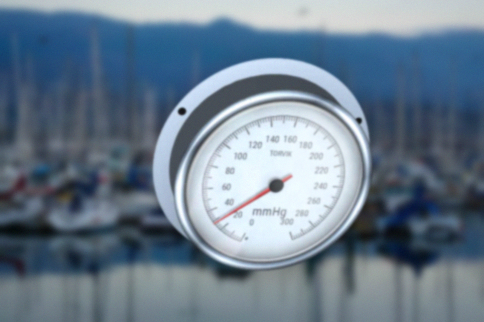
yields 30 mmHg
